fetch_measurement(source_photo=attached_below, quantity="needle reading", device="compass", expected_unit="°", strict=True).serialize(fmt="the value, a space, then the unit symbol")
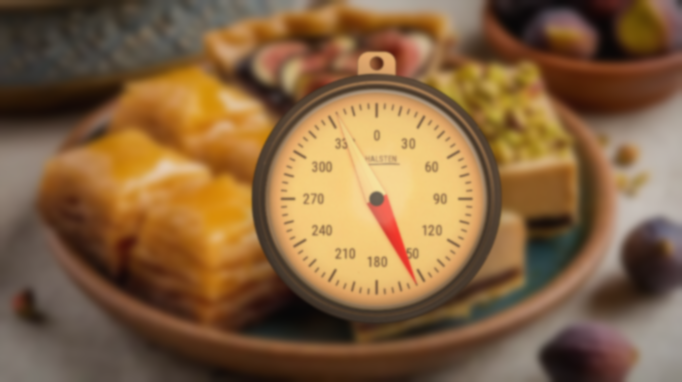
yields 155 °
